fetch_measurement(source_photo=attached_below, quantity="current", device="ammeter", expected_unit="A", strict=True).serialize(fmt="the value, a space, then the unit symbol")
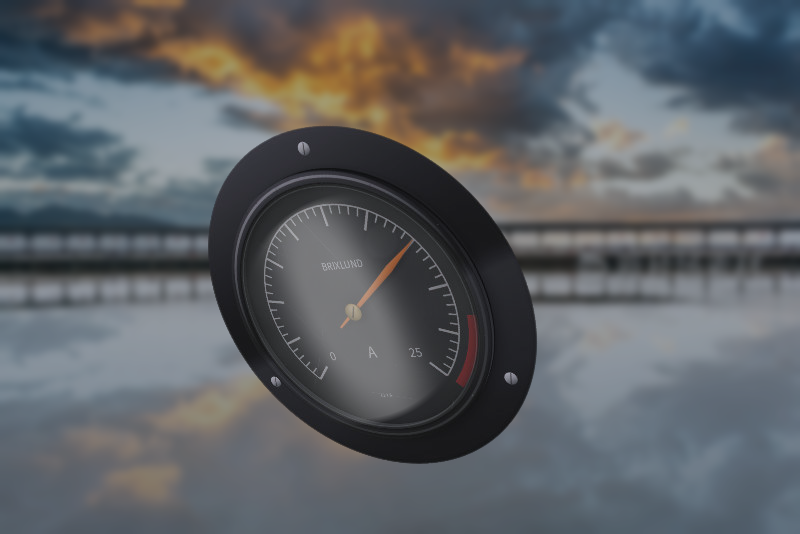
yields 17.5 A
